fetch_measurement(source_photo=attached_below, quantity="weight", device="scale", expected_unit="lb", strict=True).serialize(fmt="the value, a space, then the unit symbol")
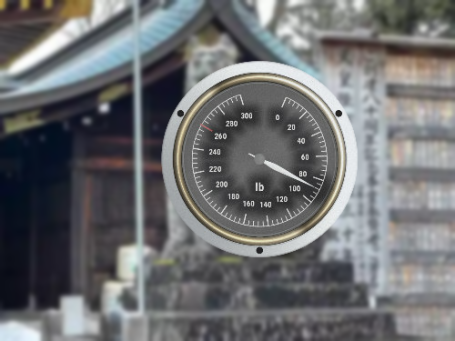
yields 88 lb
